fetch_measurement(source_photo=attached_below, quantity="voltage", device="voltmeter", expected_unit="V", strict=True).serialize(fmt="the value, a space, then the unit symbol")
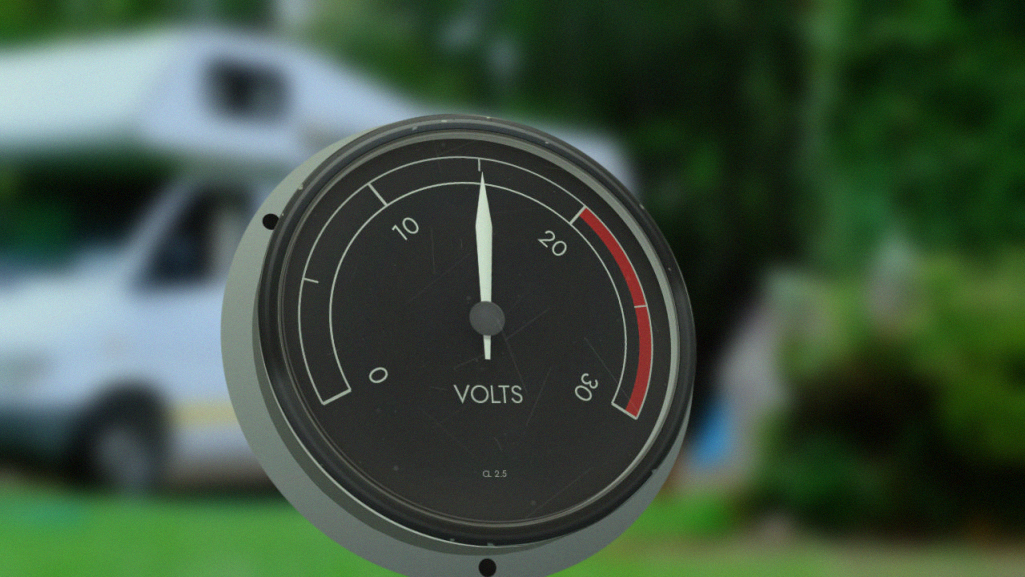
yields 15 V
